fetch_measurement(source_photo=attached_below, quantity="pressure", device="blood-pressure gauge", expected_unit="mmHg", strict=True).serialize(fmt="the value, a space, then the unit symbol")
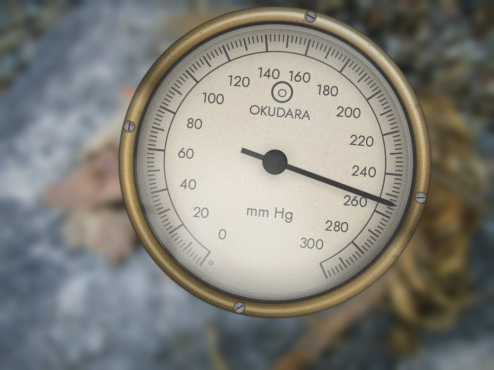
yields 254 mmHg
